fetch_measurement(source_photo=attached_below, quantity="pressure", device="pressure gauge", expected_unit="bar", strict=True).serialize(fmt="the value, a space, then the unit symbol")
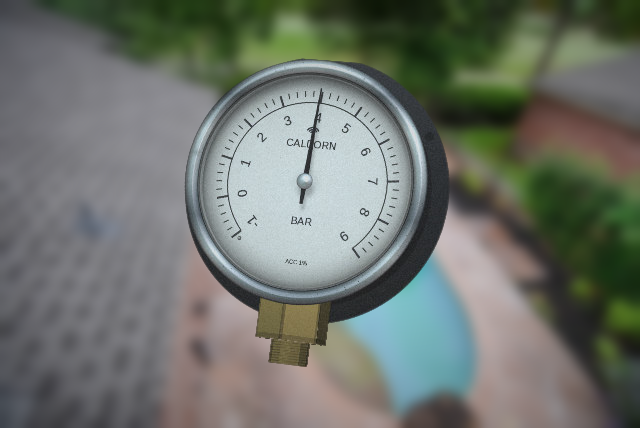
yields 4 bar
